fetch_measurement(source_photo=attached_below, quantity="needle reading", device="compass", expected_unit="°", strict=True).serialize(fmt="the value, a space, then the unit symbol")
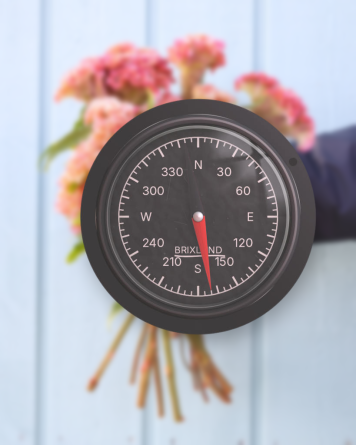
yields 170 °
